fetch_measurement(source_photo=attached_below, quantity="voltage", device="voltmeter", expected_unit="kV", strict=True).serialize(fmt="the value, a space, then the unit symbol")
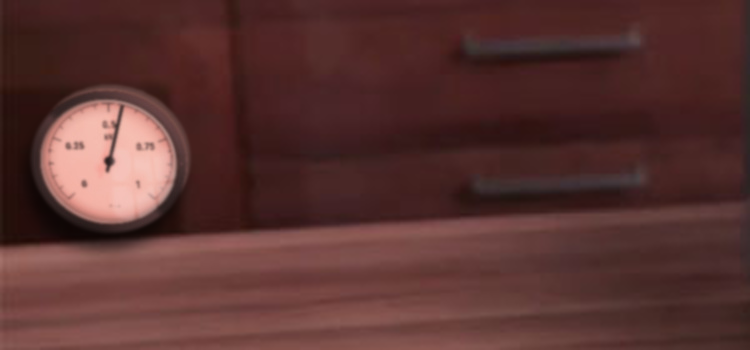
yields 0.55 kV
